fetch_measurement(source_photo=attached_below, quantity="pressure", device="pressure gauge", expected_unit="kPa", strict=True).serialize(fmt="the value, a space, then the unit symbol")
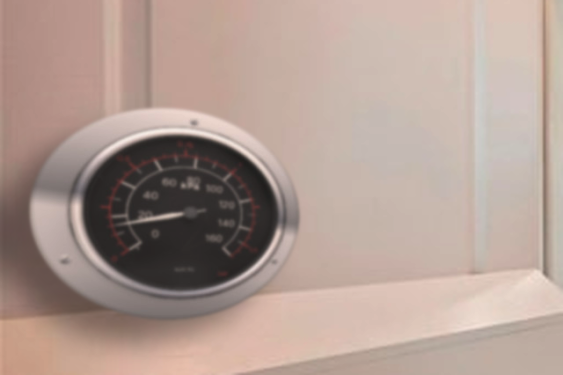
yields 15 kPa
